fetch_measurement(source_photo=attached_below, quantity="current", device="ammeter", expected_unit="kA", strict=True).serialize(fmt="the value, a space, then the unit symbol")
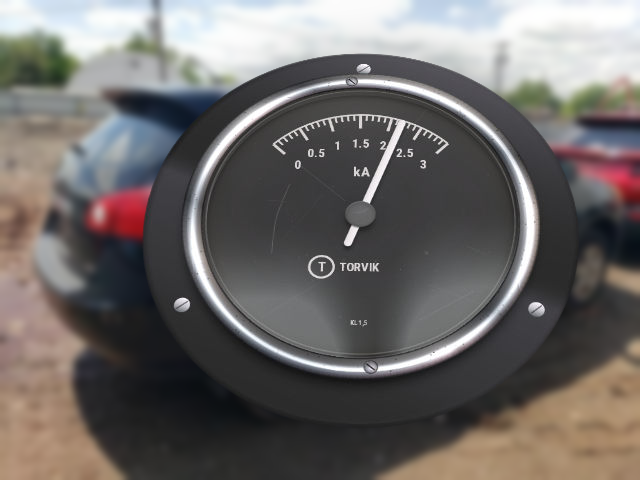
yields 2.2 kA
